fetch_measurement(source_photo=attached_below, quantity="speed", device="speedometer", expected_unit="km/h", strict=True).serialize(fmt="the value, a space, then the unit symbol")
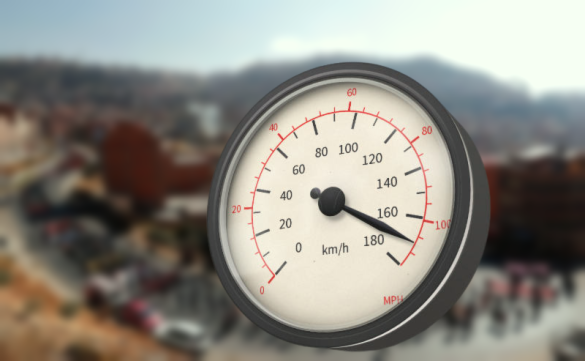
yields 170 km/h
